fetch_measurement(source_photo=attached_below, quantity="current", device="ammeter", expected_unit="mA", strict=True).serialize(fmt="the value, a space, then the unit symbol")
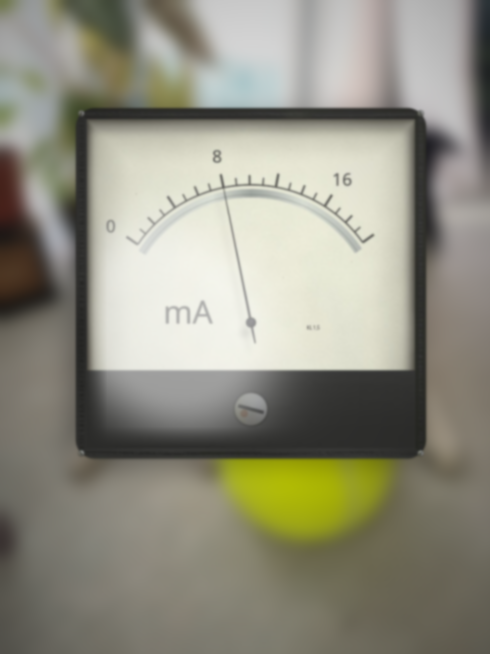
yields 8 mA
